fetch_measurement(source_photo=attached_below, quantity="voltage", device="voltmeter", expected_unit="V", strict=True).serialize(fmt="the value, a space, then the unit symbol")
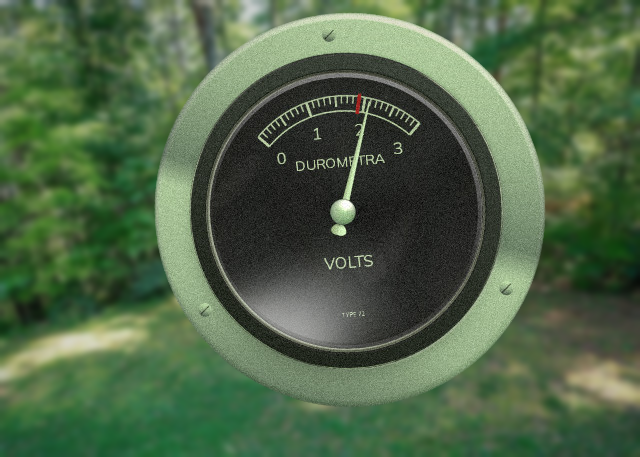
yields 2.1 V
